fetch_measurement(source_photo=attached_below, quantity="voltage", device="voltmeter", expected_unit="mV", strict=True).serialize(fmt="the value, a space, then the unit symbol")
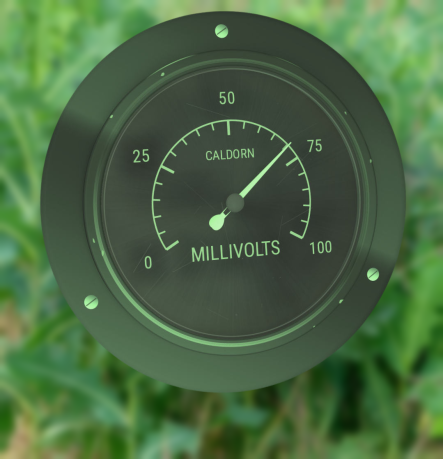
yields 70 mV
